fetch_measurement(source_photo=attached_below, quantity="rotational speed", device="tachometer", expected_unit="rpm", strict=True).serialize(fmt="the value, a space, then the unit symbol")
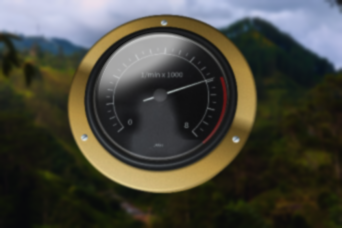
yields 6000 rpm
